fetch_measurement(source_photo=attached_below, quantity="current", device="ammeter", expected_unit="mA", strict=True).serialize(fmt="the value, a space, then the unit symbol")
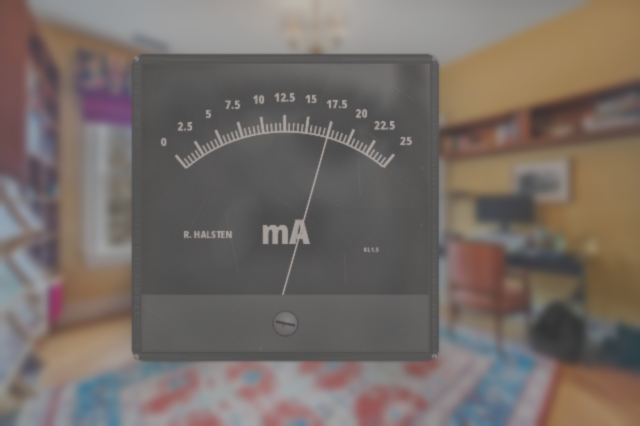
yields 17.5 mA
